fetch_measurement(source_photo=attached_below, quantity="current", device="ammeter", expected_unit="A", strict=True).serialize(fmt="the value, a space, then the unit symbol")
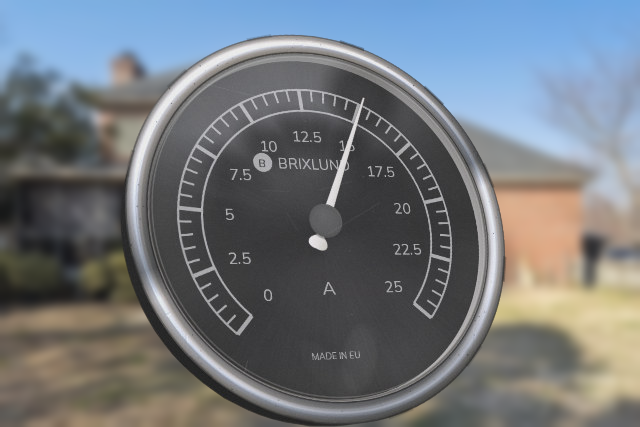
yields 15 A
